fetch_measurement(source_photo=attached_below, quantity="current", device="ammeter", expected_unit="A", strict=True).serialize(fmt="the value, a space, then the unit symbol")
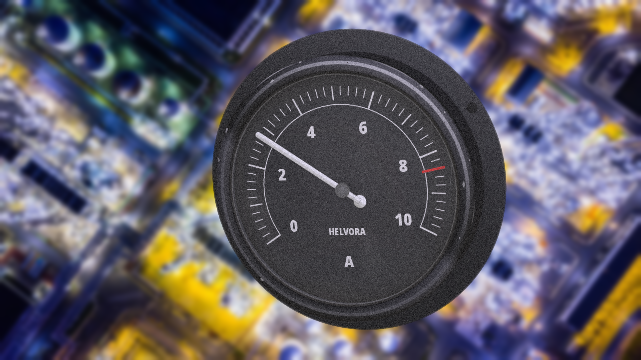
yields 2.8 A
